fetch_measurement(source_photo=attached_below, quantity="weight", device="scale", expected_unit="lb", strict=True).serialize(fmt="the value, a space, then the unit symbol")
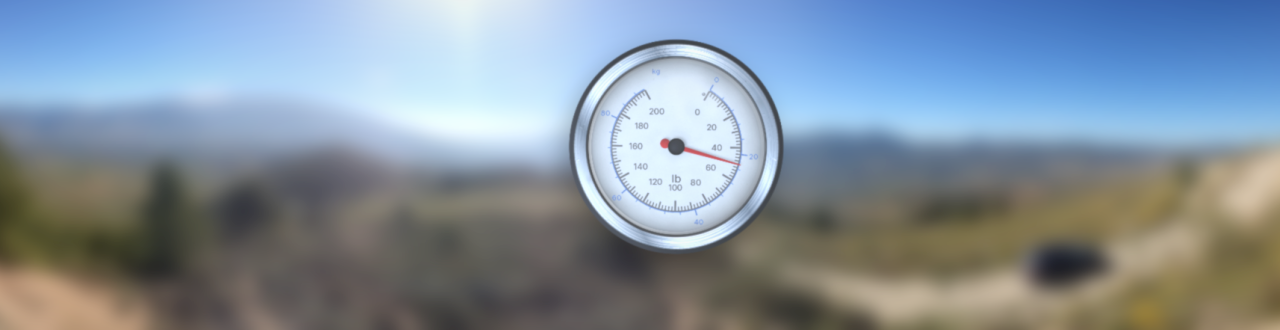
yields 50 lb
